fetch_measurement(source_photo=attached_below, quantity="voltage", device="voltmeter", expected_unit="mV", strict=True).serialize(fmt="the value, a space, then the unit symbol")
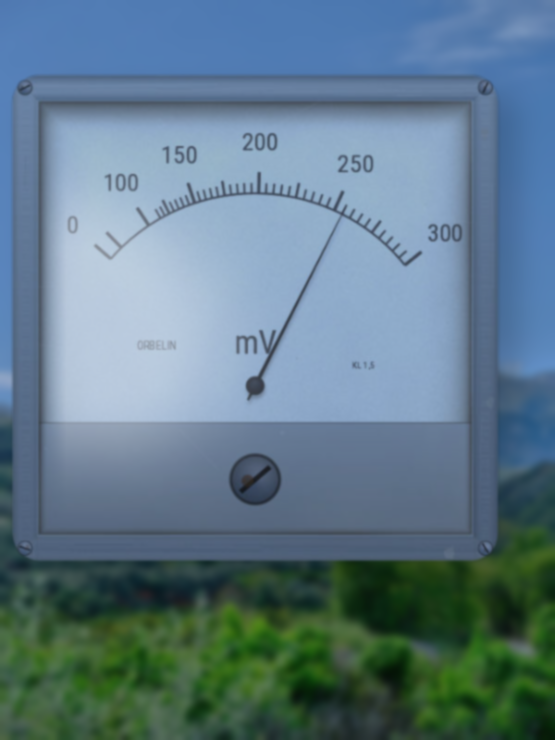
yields 255 mV
